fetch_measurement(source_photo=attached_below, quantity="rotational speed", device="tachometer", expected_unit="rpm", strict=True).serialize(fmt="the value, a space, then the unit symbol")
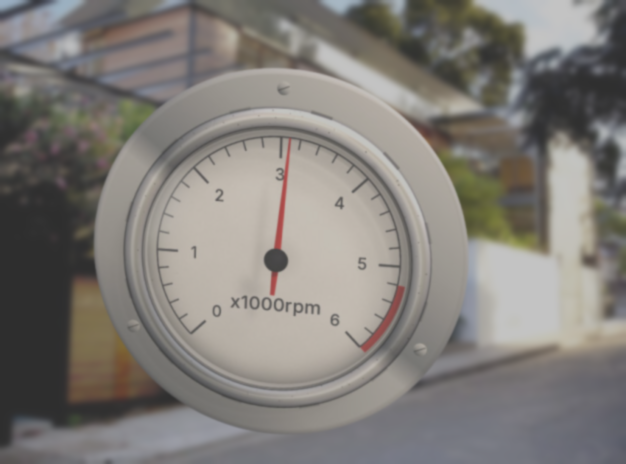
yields 3100 rpm
